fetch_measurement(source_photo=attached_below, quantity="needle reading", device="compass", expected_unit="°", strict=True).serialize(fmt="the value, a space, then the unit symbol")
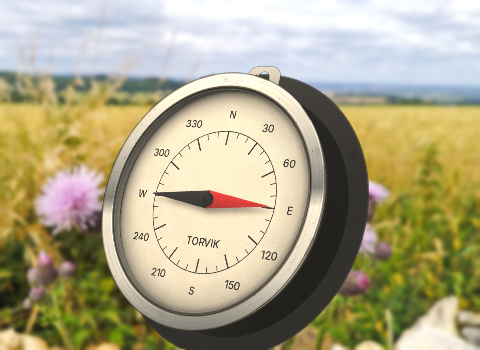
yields 90 °
